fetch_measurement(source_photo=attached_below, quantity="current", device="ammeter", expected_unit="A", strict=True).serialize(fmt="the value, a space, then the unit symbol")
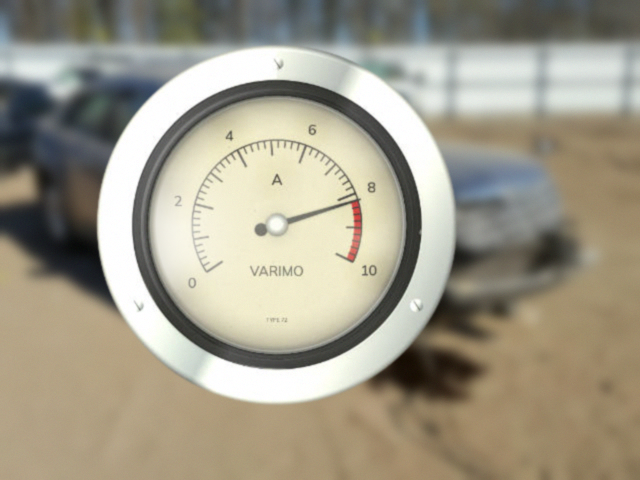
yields 8.2 A
